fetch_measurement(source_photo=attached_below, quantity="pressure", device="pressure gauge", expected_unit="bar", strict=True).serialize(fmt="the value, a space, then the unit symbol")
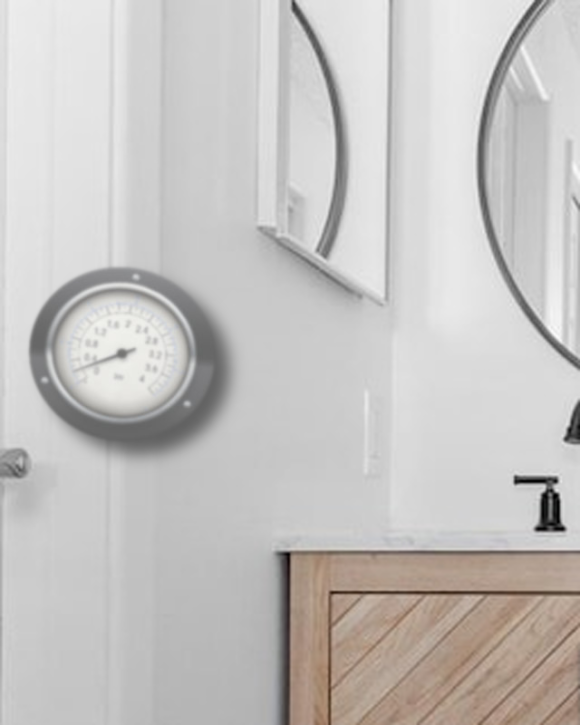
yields 0.2 bar
